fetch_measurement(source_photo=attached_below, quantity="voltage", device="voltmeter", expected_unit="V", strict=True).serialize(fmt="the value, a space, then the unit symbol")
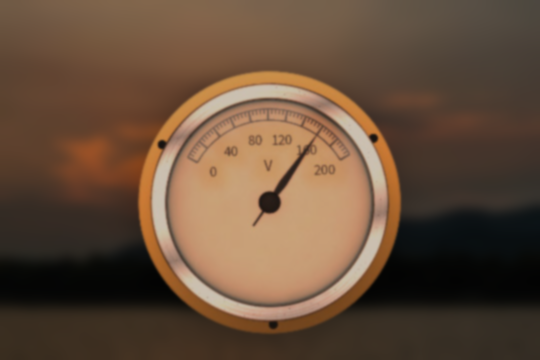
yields 160 V
